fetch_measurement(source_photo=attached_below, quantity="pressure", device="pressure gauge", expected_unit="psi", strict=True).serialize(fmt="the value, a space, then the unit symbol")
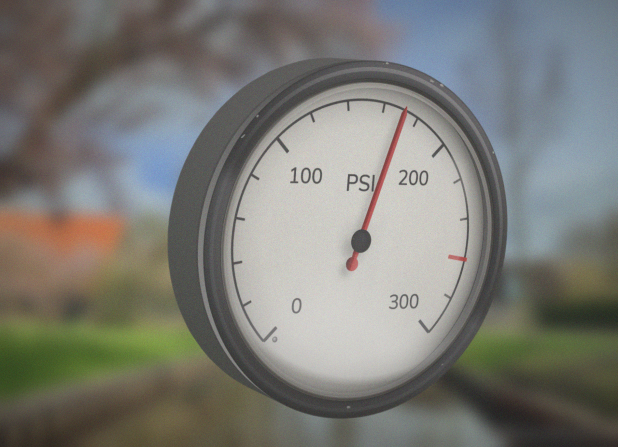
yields 170 psi
